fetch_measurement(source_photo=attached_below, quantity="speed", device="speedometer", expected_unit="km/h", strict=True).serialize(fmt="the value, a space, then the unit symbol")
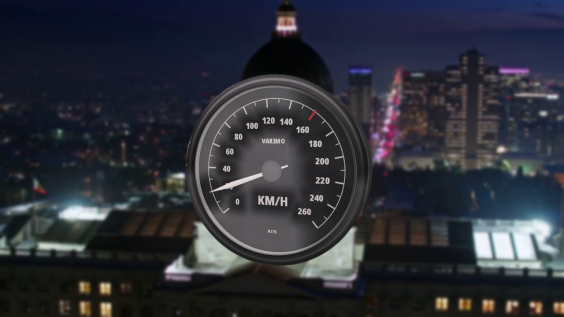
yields 20 km/h
